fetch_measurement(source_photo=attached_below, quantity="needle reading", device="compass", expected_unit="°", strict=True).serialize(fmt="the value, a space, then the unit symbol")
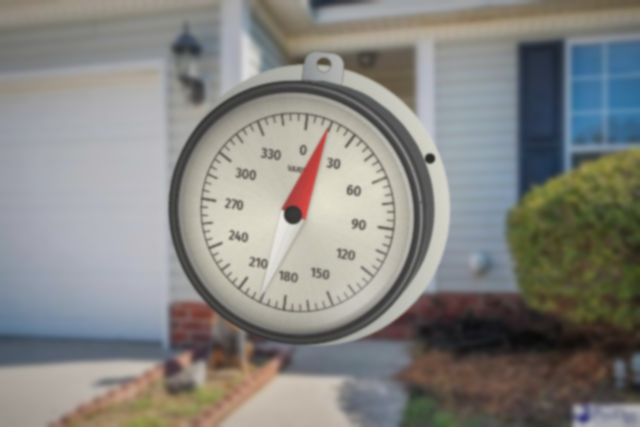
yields 15 °
